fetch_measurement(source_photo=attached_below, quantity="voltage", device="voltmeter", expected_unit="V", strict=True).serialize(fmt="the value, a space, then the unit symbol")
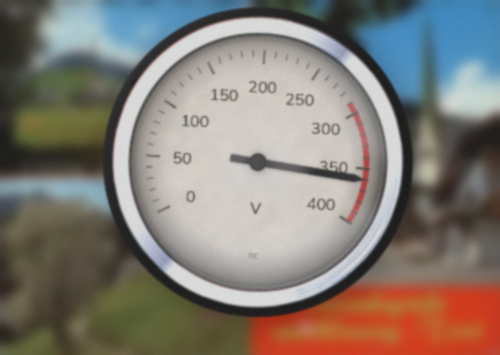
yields 360 V
